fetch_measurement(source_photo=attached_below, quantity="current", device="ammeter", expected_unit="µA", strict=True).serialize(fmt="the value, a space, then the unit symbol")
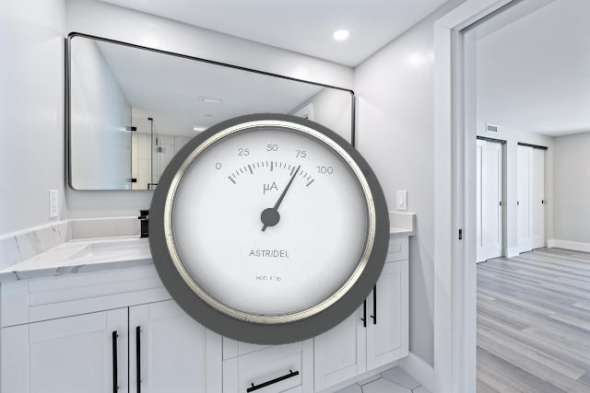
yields 80 µA
